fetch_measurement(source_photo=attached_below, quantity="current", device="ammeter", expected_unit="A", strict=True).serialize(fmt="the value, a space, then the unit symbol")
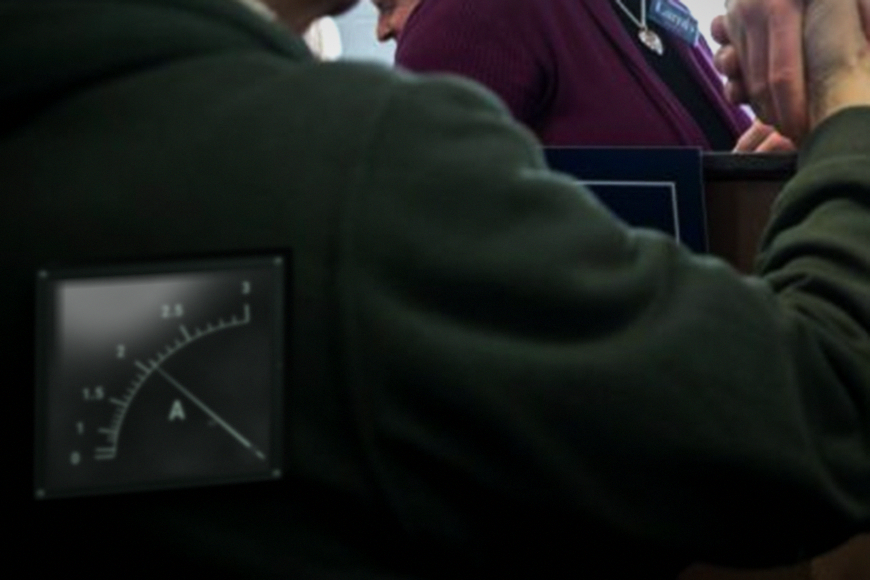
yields 2.1 A
